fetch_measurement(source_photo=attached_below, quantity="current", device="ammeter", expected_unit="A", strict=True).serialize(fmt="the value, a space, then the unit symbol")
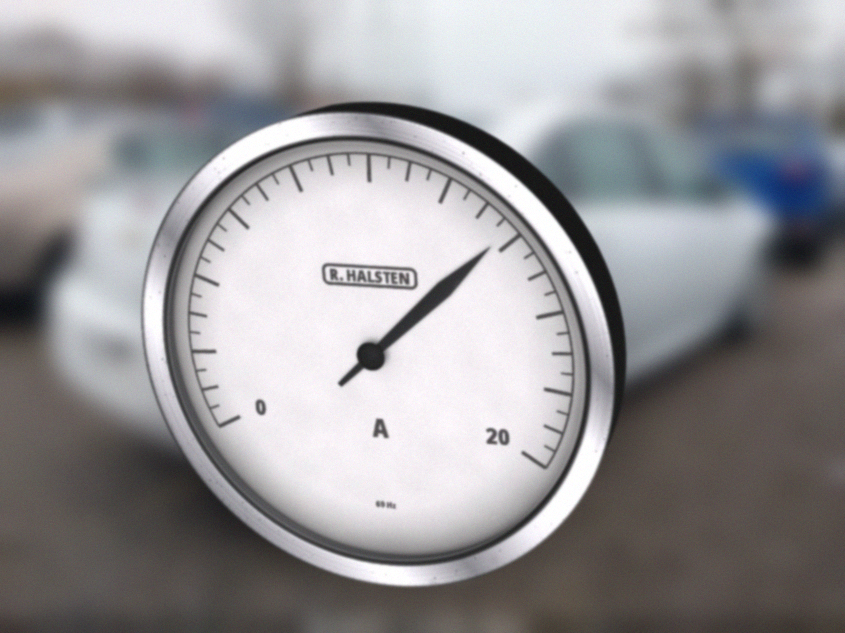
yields 13.75 A
